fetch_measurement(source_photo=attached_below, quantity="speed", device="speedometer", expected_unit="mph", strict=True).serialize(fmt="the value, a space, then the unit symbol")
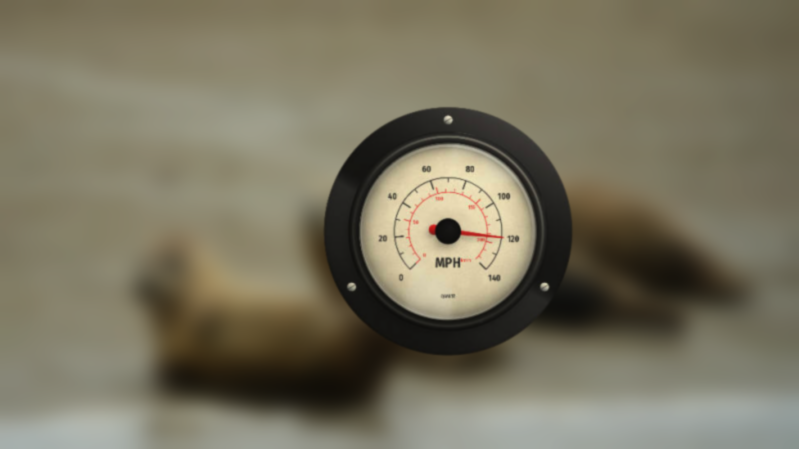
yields 120 mph
